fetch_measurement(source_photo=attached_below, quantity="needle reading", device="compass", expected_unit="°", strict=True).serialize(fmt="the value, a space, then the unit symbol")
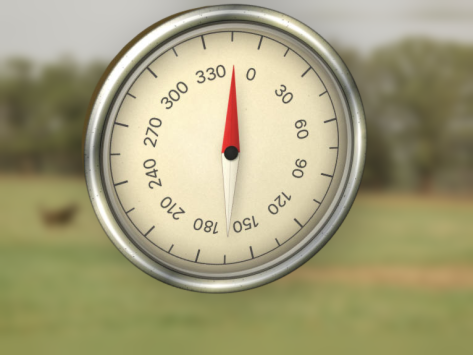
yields 345 °
